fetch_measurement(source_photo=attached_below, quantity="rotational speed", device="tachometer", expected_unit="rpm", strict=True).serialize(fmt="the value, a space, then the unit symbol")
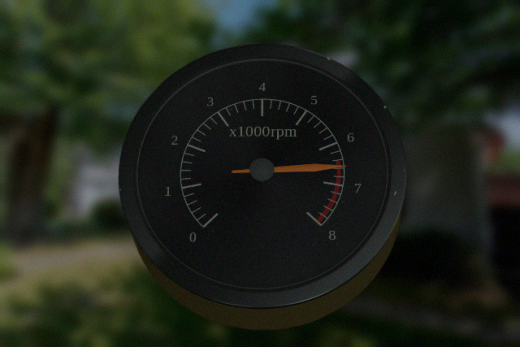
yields 6600 rpm
